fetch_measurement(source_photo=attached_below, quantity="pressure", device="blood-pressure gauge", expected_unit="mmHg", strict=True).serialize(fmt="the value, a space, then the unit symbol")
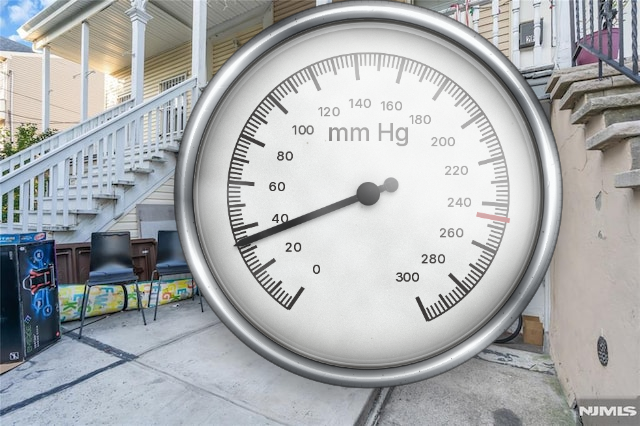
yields 34 mmHg
